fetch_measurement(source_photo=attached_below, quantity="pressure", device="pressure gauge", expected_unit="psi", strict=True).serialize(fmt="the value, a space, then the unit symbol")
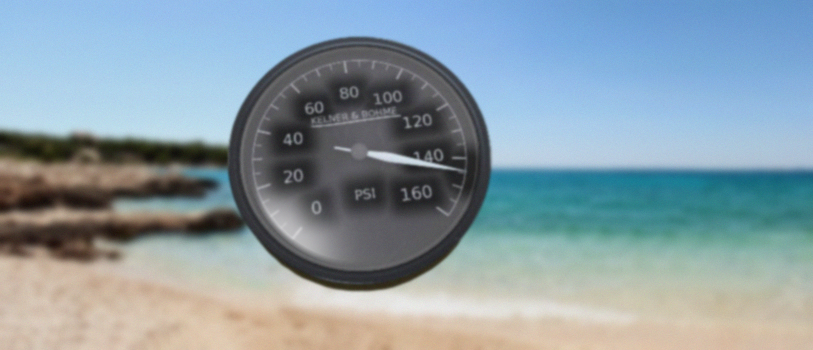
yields 145 psi
